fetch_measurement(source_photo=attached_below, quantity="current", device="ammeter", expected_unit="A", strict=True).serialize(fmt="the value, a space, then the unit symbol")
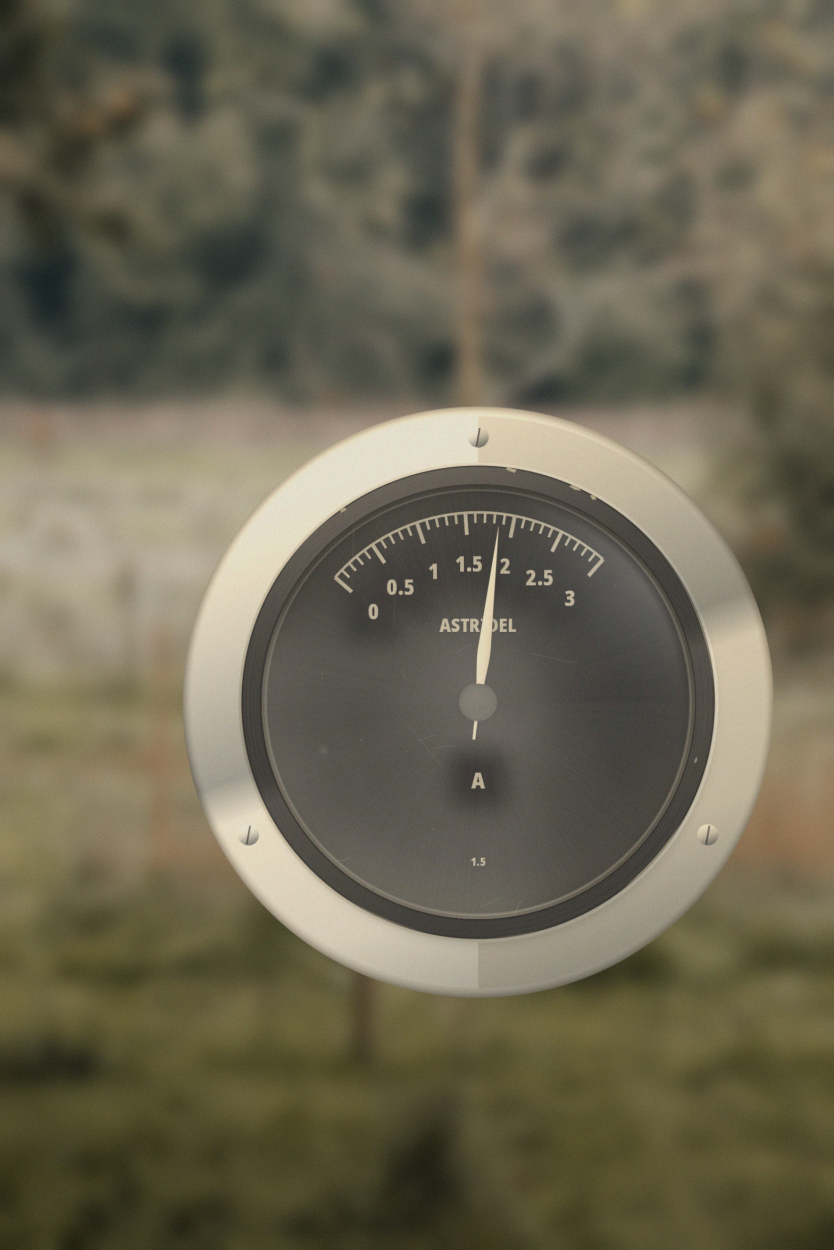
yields 1.85 A
